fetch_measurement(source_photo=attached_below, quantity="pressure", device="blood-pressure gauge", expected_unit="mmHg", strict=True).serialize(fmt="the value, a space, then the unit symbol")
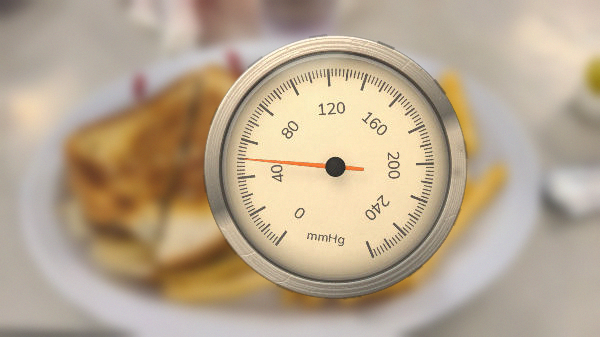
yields 50 mmHg
